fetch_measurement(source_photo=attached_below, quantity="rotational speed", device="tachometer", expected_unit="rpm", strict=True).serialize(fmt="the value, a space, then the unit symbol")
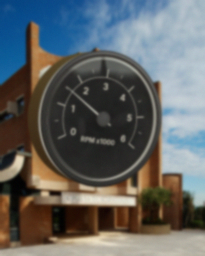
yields 1500 rpm
